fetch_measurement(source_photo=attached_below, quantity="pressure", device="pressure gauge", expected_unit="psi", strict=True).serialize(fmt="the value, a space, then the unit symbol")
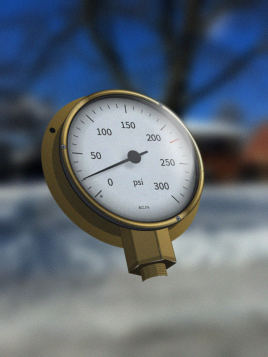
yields 20 psi
